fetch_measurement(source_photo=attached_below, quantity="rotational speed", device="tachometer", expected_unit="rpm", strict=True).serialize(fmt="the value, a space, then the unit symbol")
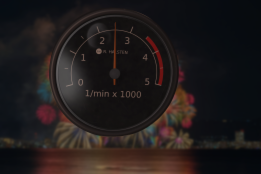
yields 2500 rpm
